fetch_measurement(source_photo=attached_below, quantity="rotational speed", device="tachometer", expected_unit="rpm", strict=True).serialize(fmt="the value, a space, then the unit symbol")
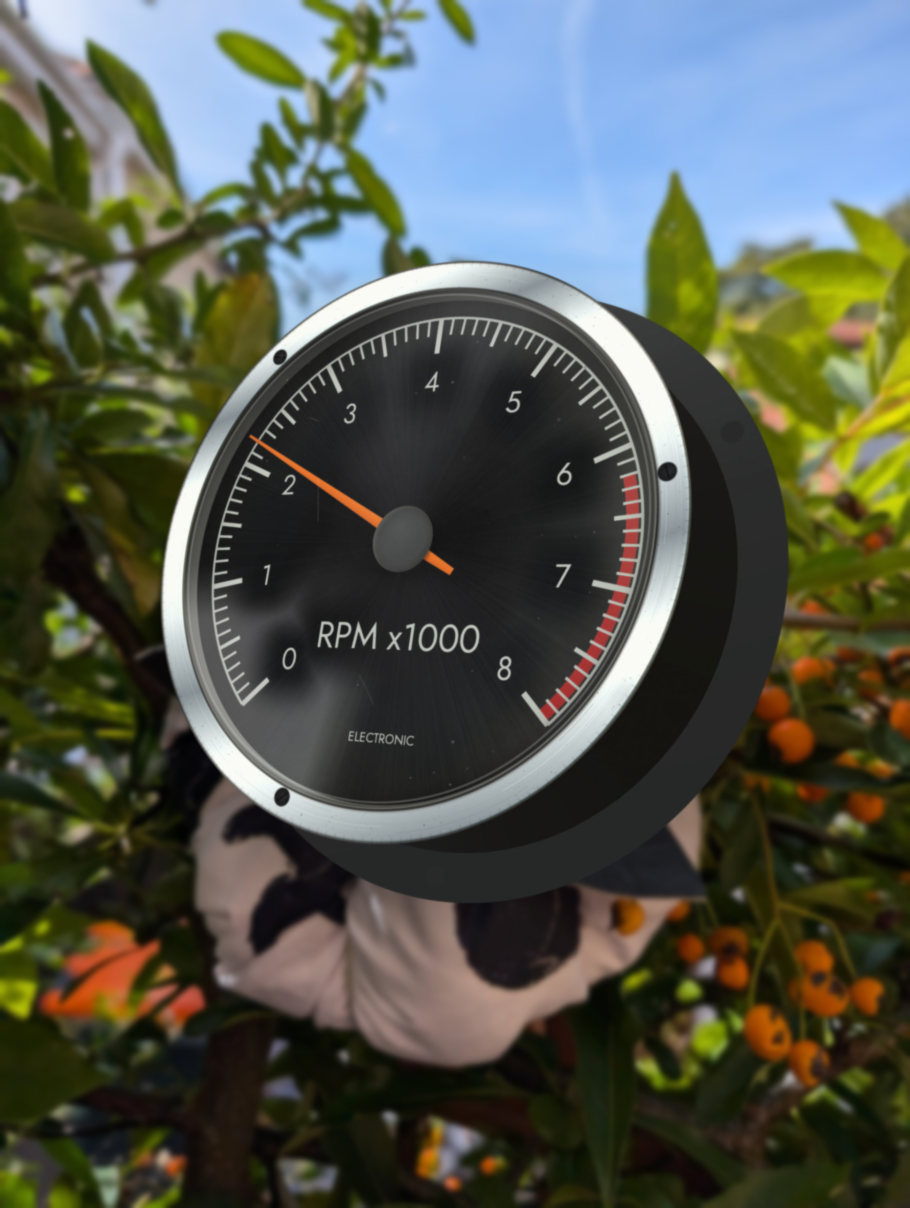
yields 2200 rpm
